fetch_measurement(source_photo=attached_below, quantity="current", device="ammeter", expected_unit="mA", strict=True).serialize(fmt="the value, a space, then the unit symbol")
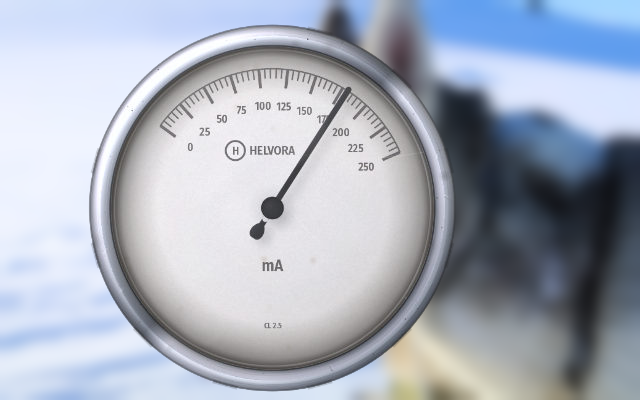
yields 180 mA
